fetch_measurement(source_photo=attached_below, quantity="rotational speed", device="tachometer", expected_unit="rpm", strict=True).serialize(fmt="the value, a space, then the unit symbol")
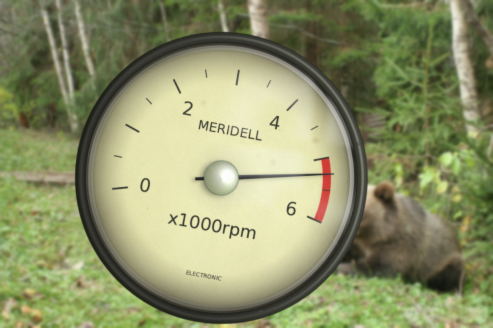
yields 5250 rpm
